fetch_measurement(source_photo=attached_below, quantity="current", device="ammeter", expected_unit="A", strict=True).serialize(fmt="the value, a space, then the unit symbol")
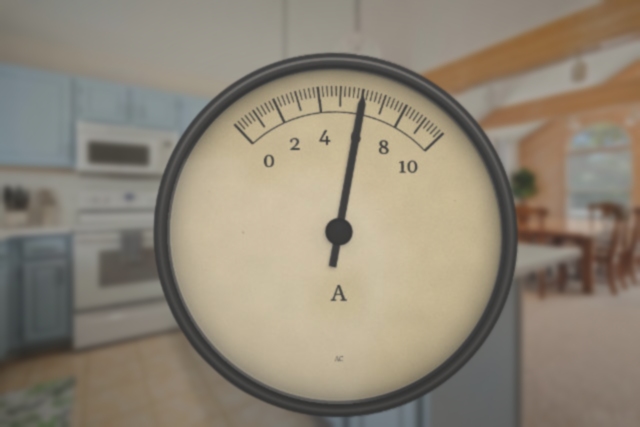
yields 6 A
